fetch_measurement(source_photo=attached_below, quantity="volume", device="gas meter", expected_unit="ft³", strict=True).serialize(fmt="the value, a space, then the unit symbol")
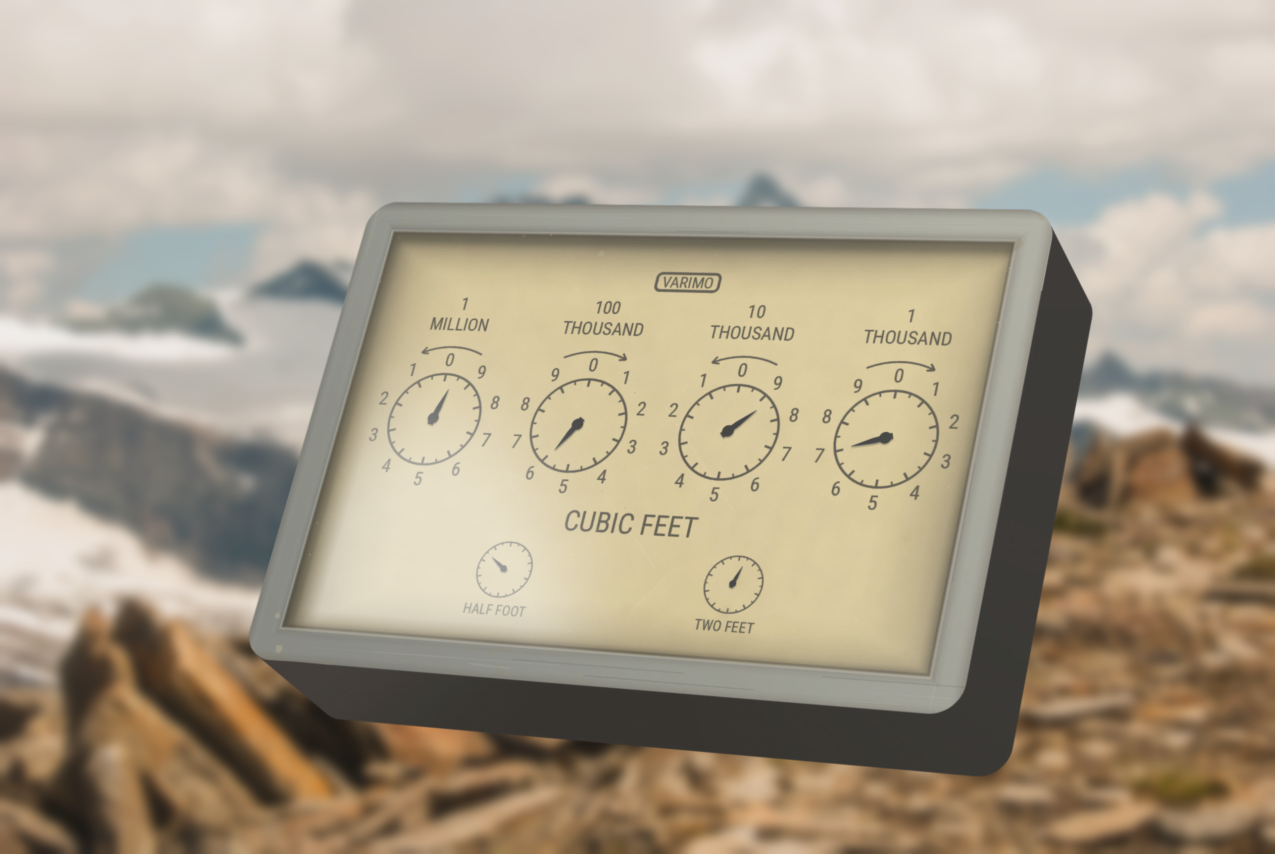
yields 958700 ft³
